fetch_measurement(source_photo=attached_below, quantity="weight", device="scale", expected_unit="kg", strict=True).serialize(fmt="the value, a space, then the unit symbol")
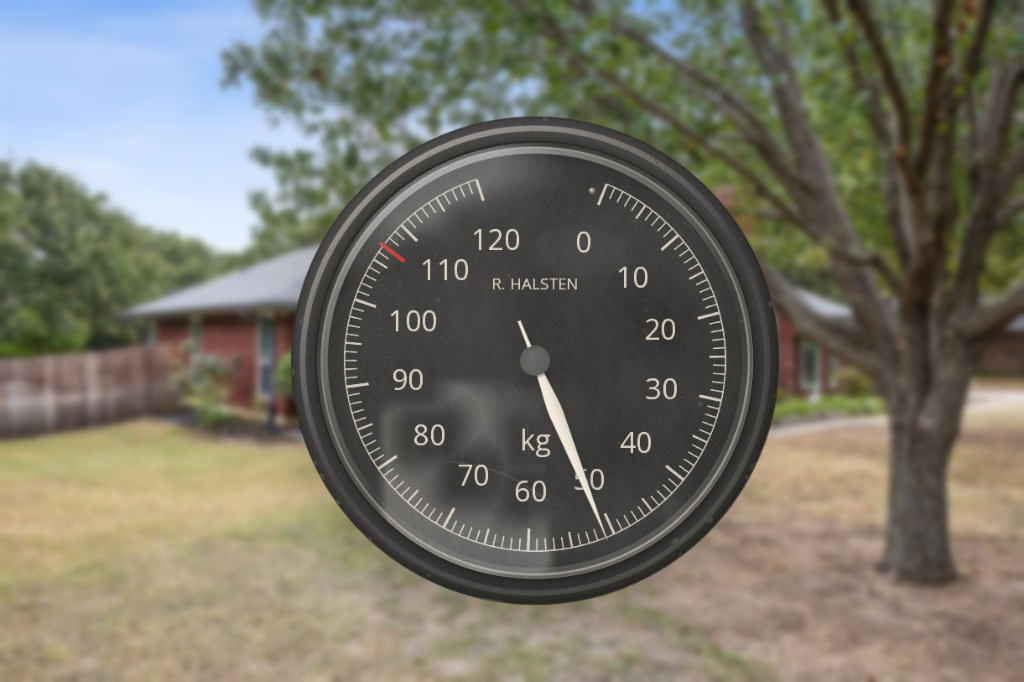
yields 51 kg
